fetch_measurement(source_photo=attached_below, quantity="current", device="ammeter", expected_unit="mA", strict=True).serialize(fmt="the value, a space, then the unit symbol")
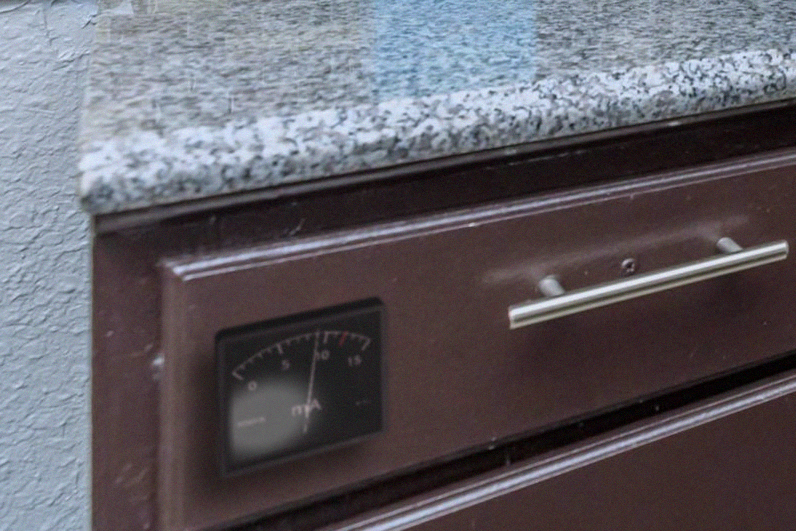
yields 9 mA
